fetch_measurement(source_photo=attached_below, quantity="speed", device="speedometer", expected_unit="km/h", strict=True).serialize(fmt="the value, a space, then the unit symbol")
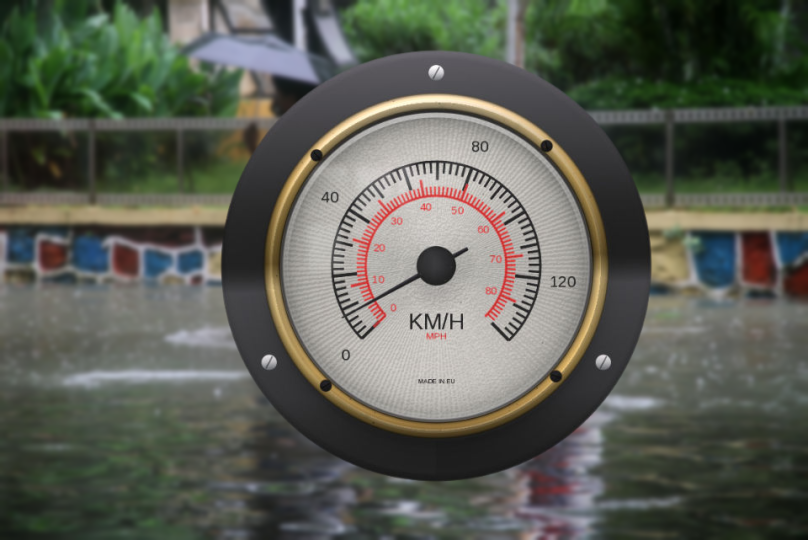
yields 8 km/h
